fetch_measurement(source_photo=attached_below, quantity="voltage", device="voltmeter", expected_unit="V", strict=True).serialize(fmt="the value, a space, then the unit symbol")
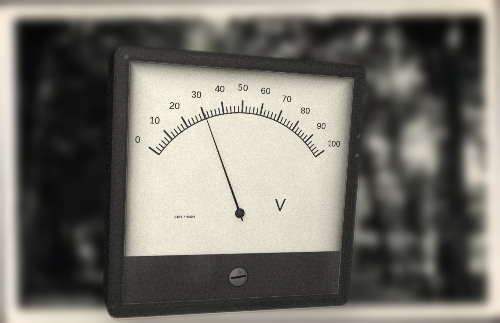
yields 30 V
